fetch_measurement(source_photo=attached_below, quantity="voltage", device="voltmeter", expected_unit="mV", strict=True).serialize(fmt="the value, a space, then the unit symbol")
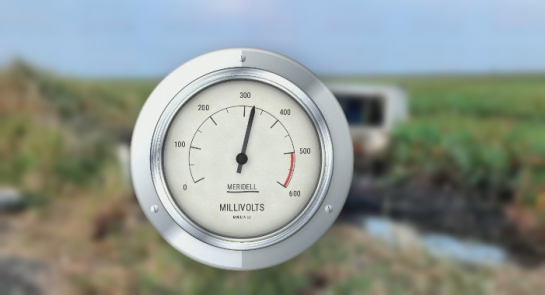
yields 325 mV
